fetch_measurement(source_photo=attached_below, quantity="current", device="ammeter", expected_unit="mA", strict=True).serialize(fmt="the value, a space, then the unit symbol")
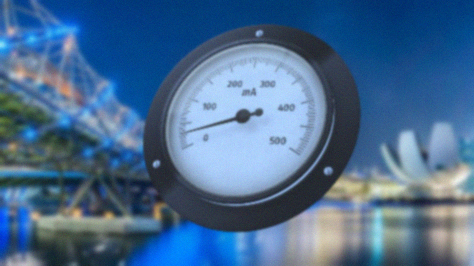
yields 25 mA
